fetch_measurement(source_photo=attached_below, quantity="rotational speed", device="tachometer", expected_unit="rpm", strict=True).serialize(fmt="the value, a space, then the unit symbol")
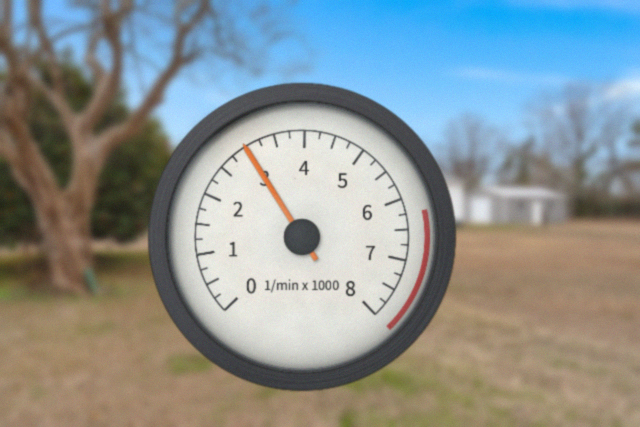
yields 3000 rpm
